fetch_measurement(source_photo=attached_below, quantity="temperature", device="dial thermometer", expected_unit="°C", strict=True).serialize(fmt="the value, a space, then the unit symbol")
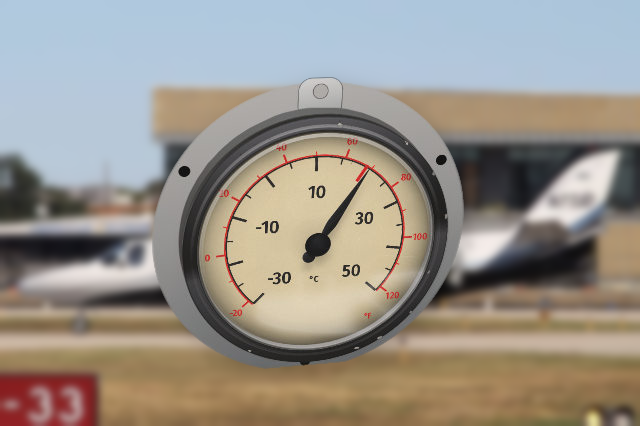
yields 20 °C
